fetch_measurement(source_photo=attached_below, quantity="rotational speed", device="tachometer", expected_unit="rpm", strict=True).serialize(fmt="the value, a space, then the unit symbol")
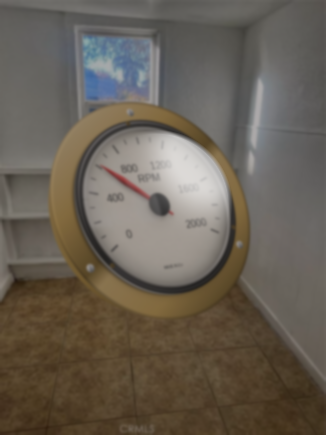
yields 600 rpm
